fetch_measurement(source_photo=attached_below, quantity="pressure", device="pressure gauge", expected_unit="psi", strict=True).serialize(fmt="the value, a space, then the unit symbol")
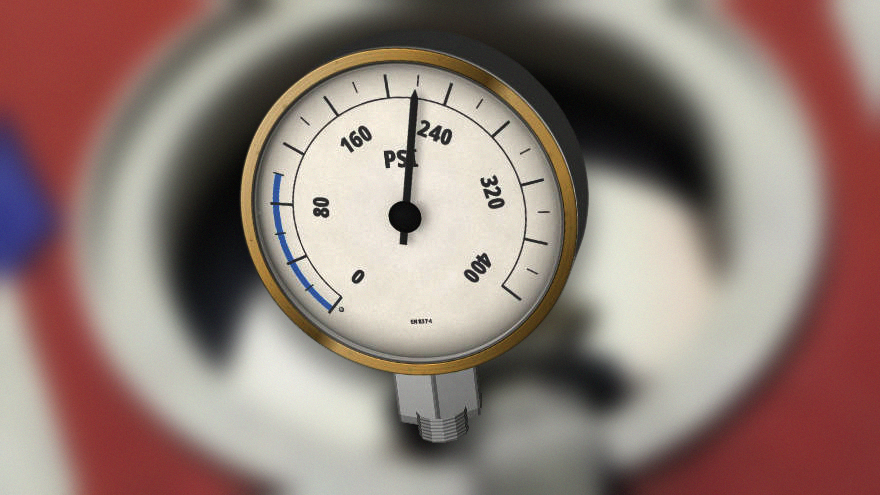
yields 220 psi
